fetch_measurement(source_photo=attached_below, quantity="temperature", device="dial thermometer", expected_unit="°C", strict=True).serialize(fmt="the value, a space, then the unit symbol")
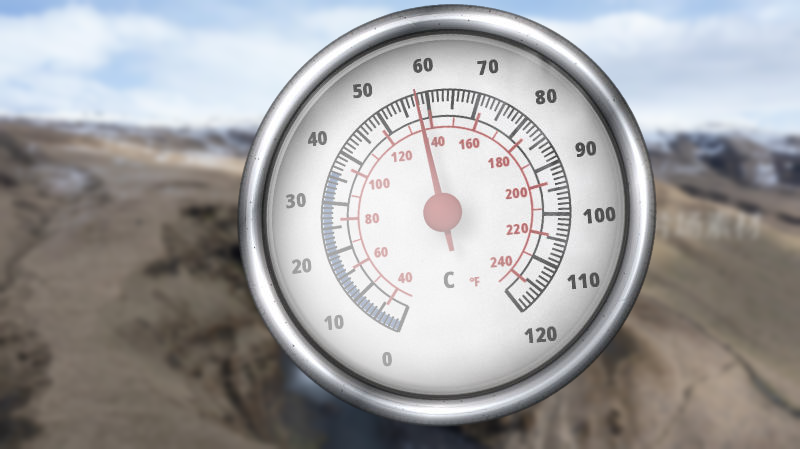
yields 58 °C
